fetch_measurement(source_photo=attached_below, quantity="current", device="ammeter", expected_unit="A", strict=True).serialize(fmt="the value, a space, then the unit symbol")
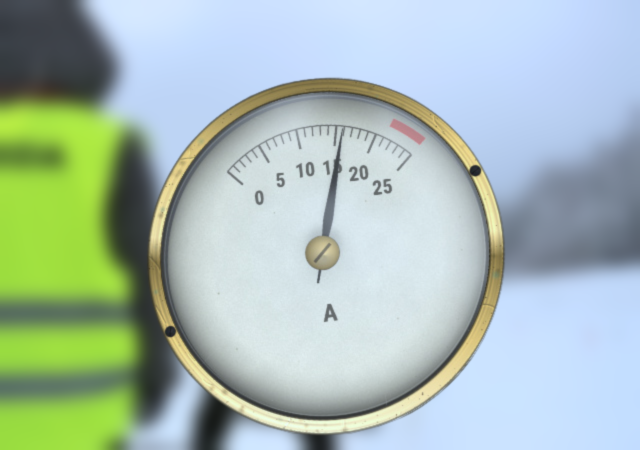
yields 16 A
